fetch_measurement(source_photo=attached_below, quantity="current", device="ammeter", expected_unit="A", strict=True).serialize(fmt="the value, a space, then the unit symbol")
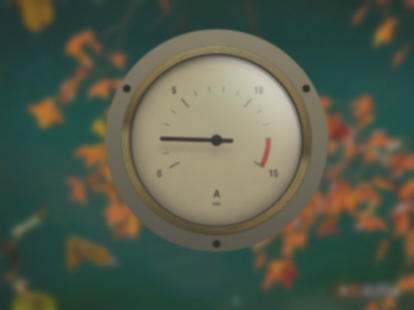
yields 2 A
